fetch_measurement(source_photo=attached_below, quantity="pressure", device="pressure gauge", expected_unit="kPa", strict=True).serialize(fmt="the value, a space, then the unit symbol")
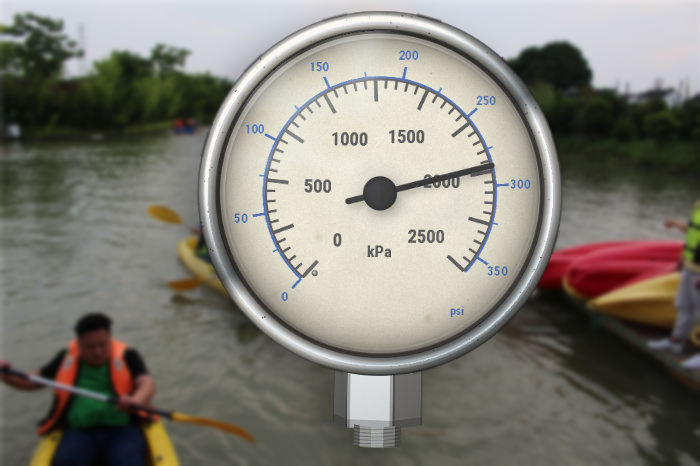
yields 1975 kPa
